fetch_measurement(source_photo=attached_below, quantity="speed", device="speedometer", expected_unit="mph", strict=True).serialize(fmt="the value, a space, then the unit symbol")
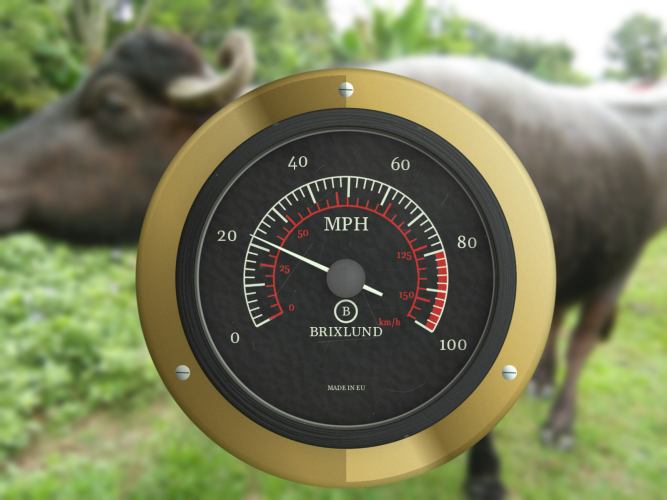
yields 22 mph
